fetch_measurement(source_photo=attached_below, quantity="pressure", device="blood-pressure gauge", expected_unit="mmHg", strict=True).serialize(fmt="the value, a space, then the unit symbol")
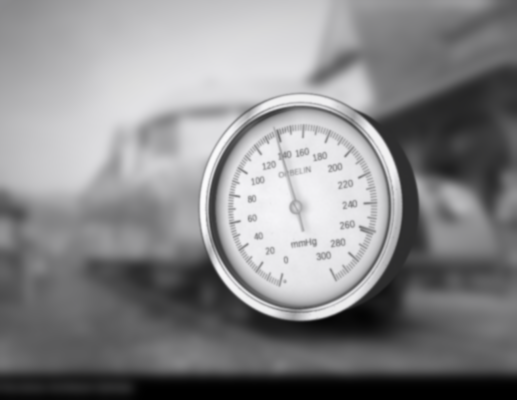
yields 140 mmHg
